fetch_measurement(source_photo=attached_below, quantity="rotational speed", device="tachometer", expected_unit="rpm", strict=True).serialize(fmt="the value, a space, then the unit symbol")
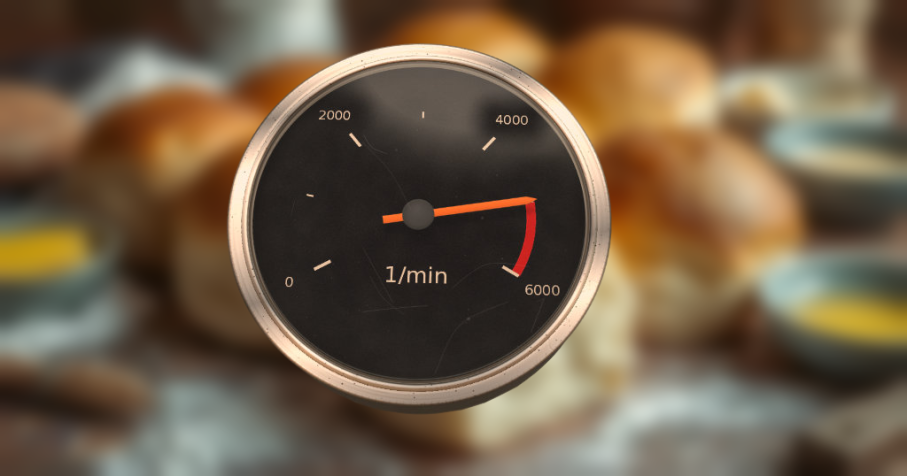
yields 5000 rpm
